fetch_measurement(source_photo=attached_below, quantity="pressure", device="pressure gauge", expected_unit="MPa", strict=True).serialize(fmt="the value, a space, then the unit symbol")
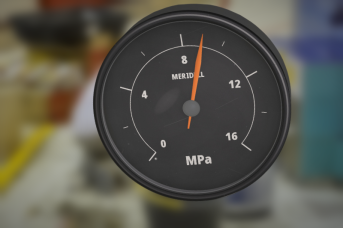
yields 9 MPa
